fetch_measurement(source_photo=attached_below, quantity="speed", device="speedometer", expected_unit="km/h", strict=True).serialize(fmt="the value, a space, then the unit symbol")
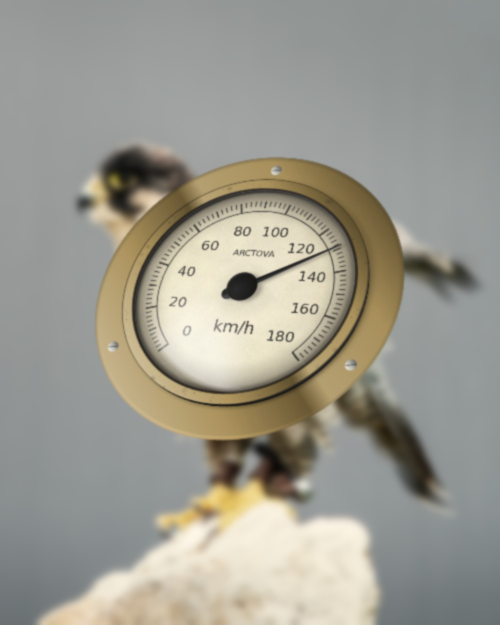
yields 130 km/h
